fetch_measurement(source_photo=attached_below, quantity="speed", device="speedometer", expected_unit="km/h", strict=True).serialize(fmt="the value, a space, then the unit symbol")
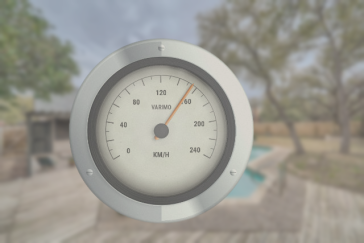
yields 155 km/h
